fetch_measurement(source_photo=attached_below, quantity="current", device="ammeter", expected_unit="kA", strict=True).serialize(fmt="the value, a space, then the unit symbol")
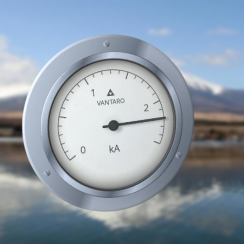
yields 2.2 kA
